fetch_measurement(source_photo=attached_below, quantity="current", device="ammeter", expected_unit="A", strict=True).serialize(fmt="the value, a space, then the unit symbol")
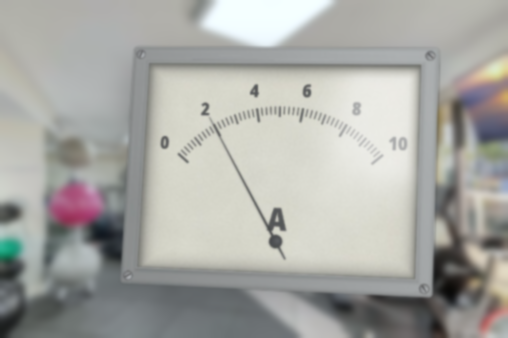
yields 2 A
